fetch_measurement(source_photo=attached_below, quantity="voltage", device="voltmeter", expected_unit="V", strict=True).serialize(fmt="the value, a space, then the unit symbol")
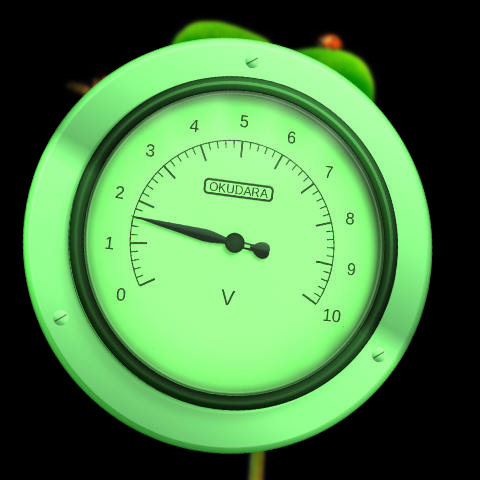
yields 1.6 V
